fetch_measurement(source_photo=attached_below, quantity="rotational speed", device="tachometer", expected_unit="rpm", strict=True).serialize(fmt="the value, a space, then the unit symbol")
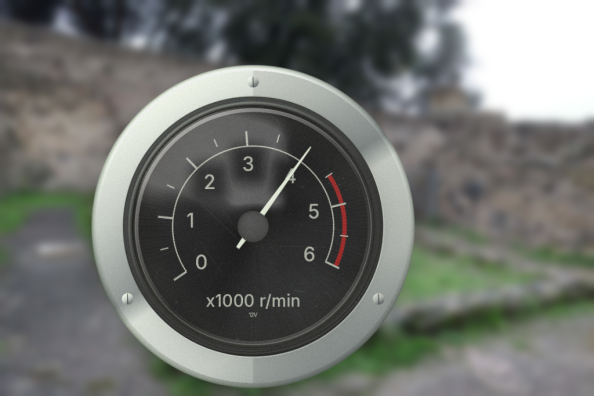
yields 4000 rpm
